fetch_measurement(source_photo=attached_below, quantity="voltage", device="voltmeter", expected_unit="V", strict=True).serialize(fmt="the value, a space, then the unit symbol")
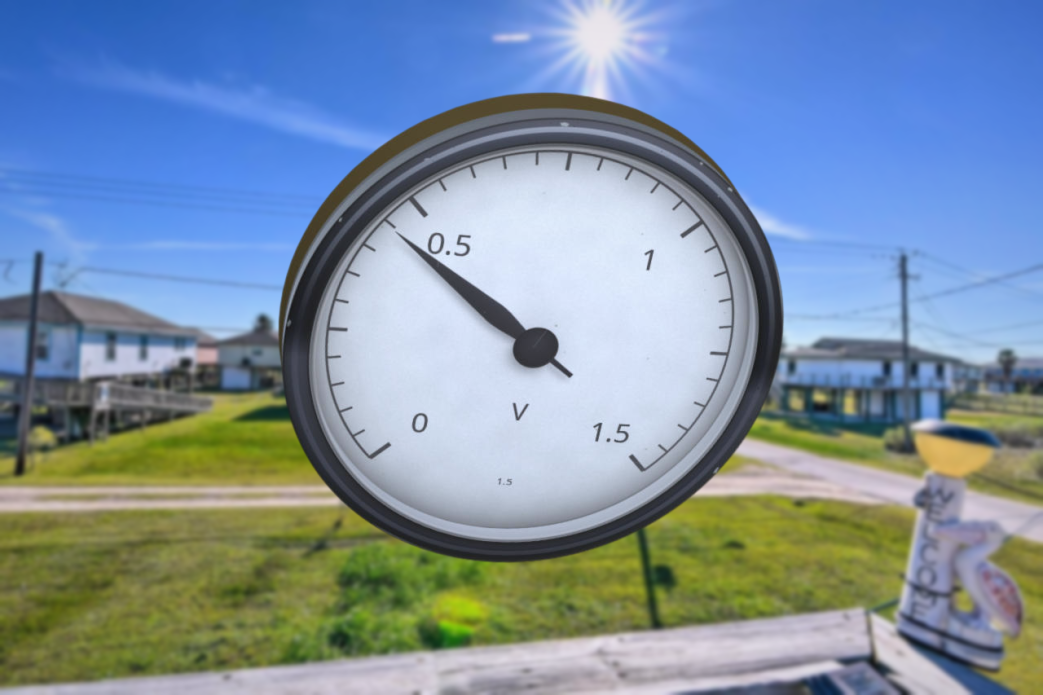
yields 0.45 V
